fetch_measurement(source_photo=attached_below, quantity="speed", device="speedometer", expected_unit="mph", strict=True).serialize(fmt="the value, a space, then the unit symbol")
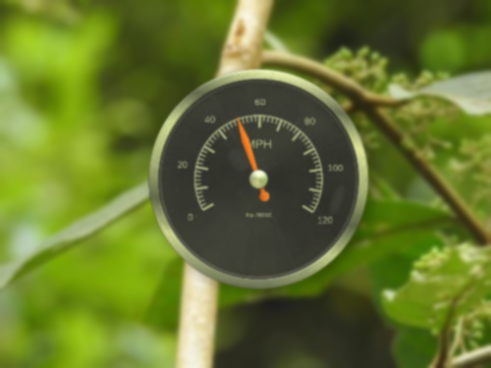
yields 50 mph
